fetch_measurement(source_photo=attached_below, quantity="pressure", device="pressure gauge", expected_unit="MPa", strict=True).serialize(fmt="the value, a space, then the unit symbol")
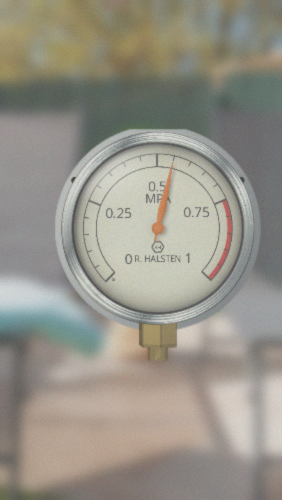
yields 0.55 MPa
